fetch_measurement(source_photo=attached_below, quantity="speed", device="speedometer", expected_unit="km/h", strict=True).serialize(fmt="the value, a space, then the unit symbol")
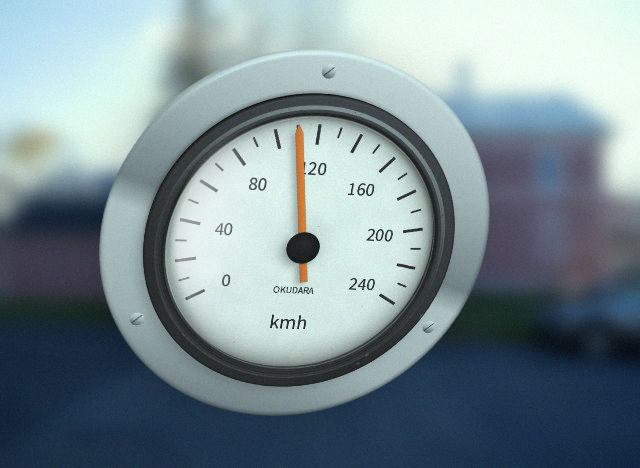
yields 110 km/h
